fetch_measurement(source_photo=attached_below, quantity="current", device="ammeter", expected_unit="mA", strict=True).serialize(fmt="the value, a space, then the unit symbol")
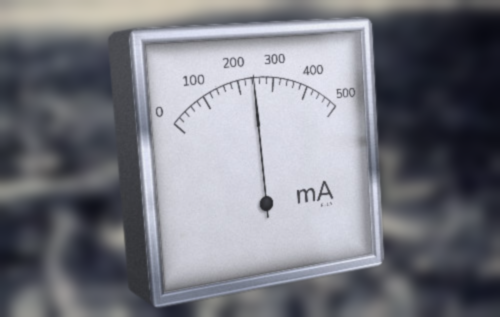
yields 240 mA
